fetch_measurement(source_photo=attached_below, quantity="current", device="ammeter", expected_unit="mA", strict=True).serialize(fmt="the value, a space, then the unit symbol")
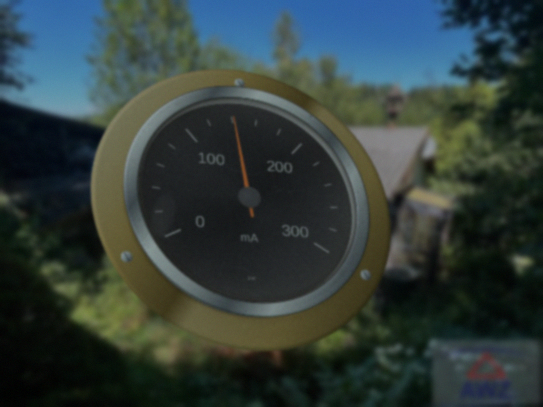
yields 140 mA
